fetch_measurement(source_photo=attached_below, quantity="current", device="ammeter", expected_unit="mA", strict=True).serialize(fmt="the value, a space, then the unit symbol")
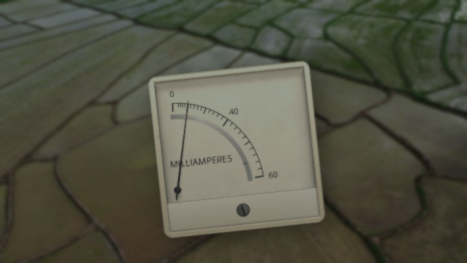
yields 20 mA
